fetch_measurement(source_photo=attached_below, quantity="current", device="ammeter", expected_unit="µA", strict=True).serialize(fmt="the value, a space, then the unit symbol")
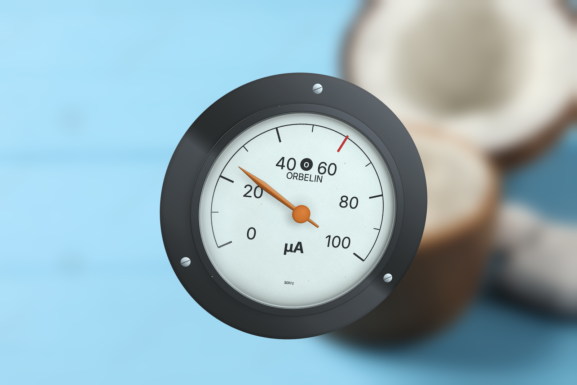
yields 25 µA
